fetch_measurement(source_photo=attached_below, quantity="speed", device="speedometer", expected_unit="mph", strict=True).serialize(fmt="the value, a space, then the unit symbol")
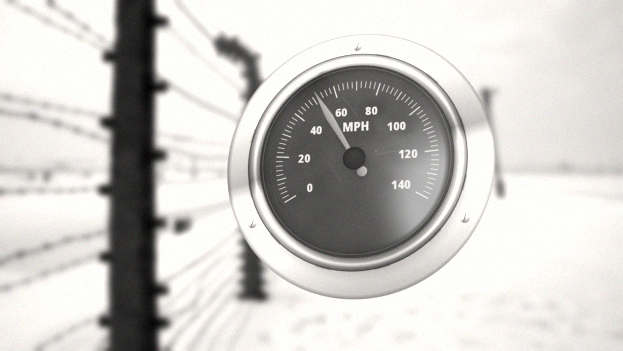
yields 52 mph
